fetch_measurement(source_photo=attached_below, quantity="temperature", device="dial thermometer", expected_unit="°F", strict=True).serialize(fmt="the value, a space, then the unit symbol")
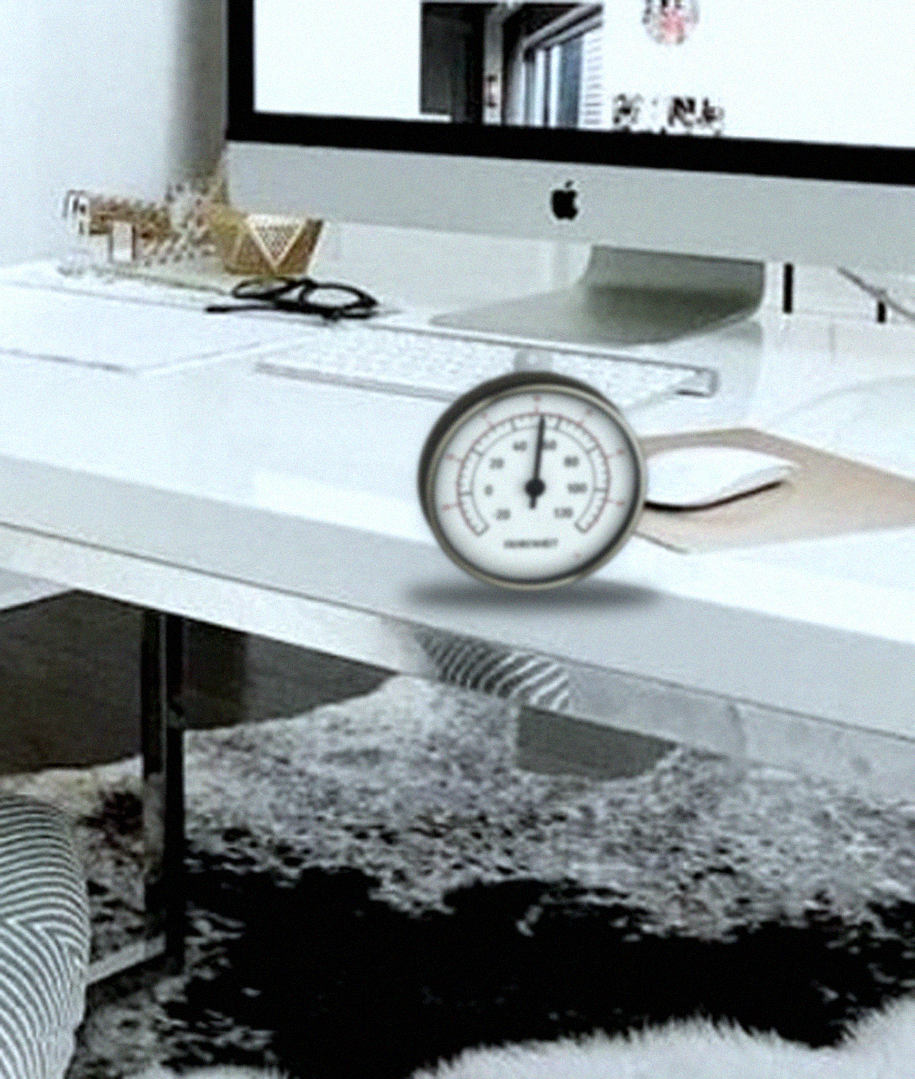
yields 52 °F
